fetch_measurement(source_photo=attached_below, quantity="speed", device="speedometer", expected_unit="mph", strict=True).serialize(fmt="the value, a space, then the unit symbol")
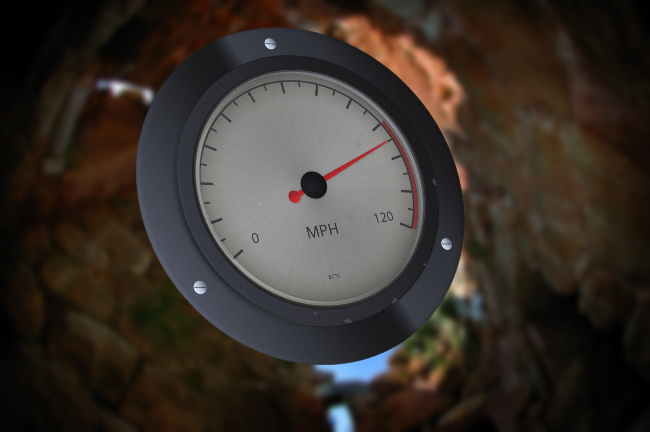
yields 95 mph
